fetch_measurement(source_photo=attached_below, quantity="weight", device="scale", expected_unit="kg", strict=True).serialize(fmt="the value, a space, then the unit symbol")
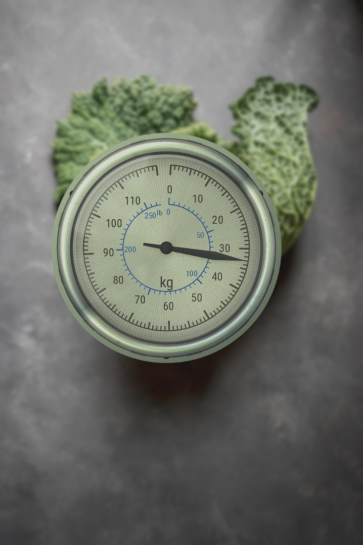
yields 33 kg
